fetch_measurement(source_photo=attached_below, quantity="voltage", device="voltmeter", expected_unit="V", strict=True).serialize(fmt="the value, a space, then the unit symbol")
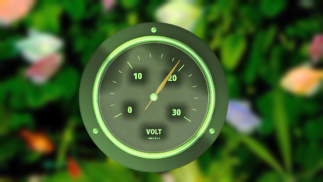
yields 19 V
